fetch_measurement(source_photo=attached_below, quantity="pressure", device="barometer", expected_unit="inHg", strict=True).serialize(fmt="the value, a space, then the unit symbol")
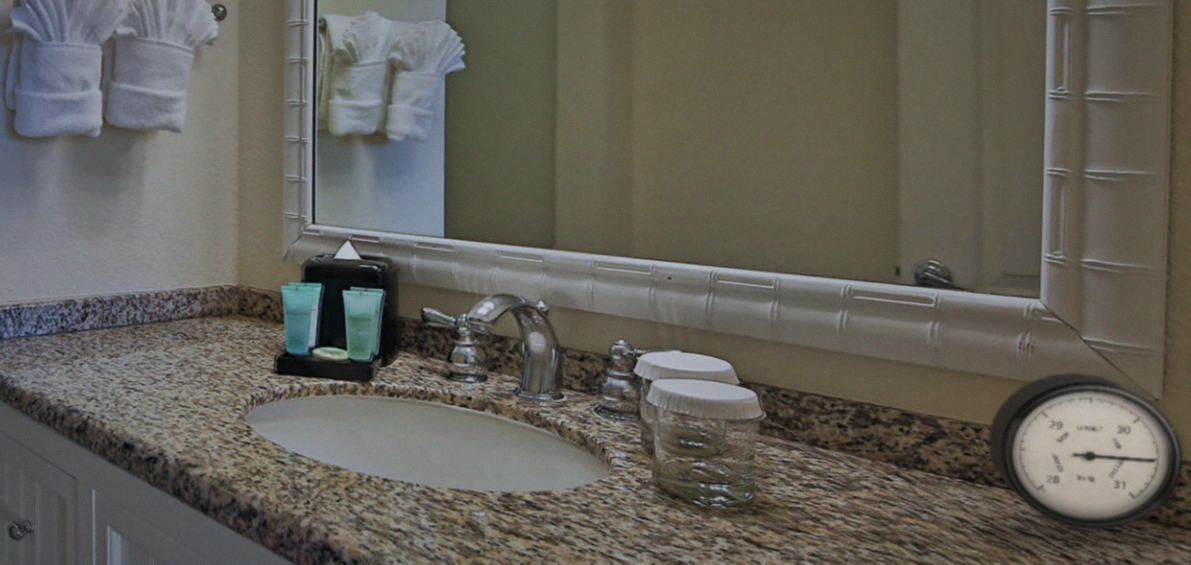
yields 30.5 inHg
